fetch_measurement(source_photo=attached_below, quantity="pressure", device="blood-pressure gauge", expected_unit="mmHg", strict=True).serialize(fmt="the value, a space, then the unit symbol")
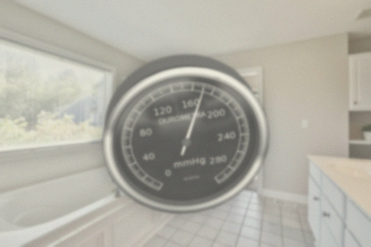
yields 170 mmHg
